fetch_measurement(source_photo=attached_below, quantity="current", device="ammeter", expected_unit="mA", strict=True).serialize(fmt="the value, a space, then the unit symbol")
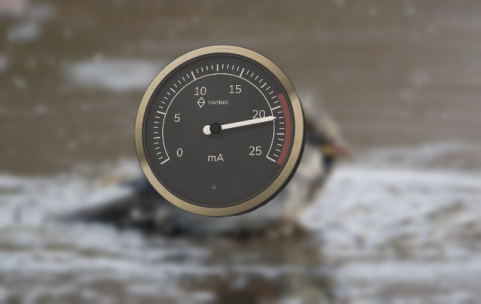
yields 21 mA
